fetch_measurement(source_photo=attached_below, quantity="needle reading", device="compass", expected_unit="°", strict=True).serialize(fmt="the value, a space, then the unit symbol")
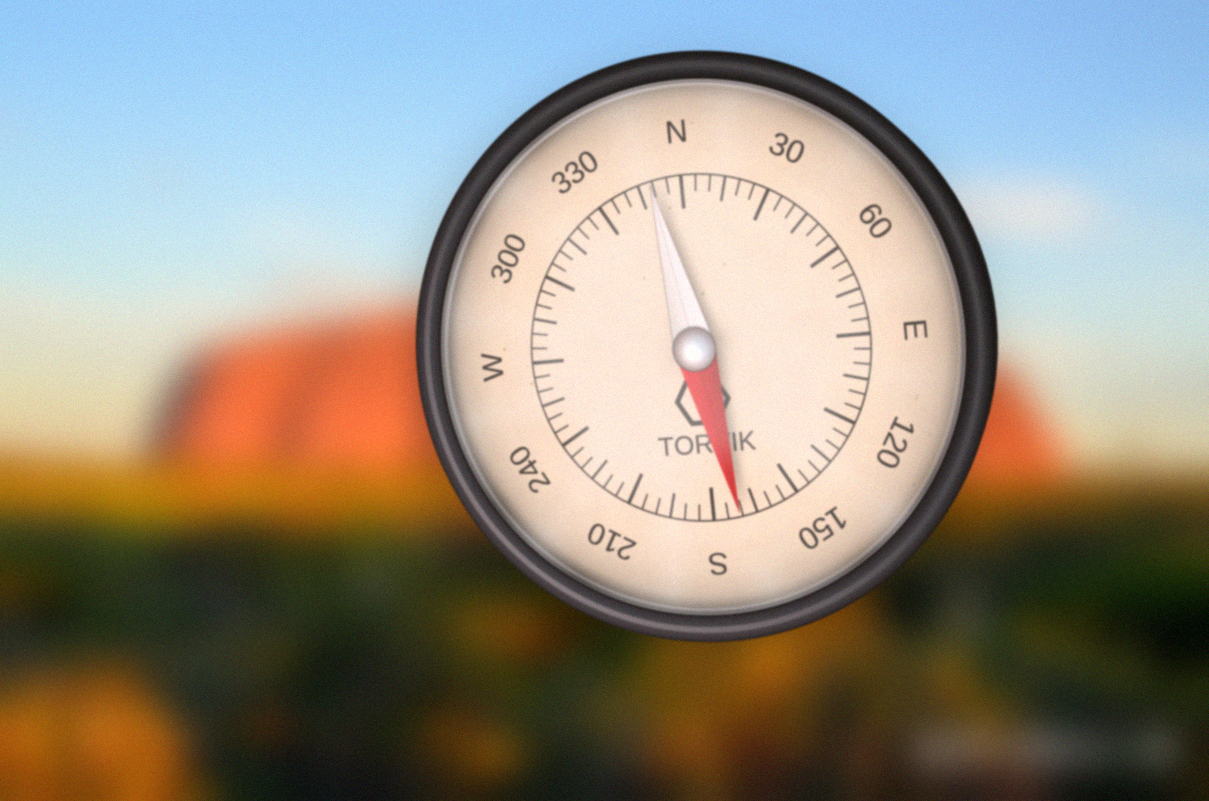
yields 170 °
